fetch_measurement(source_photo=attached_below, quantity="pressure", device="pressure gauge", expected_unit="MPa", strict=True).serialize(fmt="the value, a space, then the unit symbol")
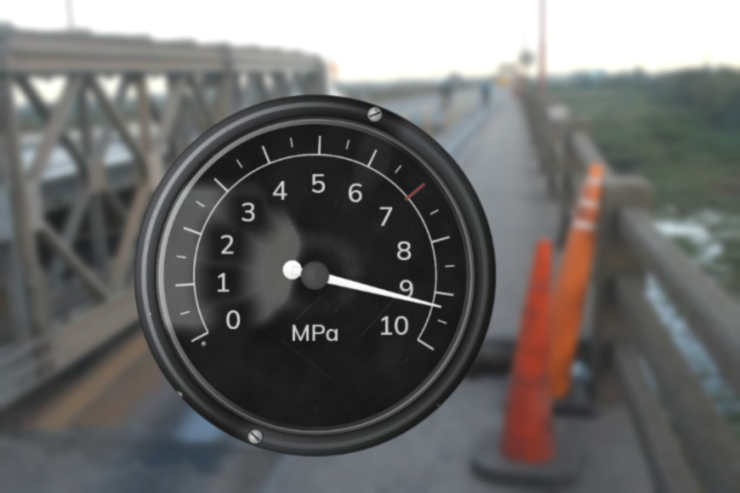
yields 9.25 MPa
